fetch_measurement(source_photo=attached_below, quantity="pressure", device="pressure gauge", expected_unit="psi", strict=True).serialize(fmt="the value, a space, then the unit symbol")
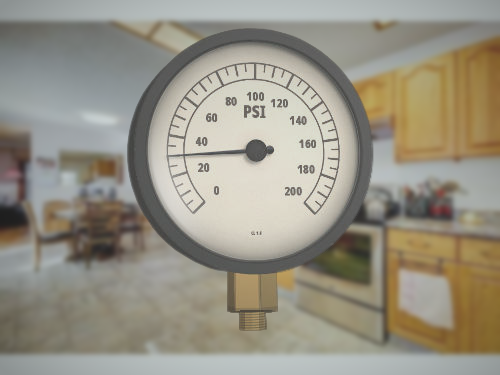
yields 30 psi
